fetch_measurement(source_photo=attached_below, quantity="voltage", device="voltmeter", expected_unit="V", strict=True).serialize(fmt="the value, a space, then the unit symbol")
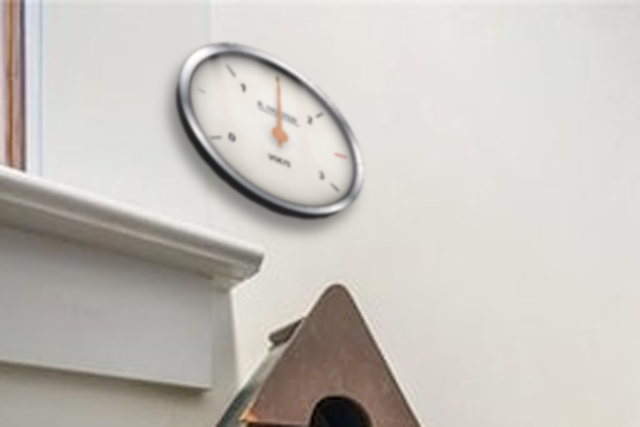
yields 1.5 V
